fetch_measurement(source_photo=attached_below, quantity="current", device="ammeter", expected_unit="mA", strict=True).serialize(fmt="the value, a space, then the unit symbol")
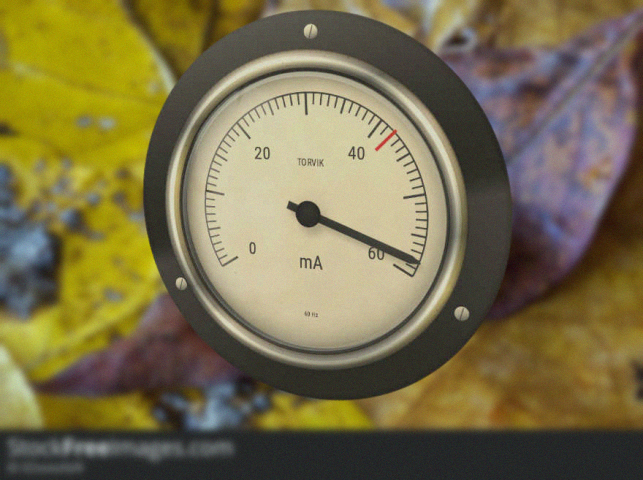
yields 58 mA
